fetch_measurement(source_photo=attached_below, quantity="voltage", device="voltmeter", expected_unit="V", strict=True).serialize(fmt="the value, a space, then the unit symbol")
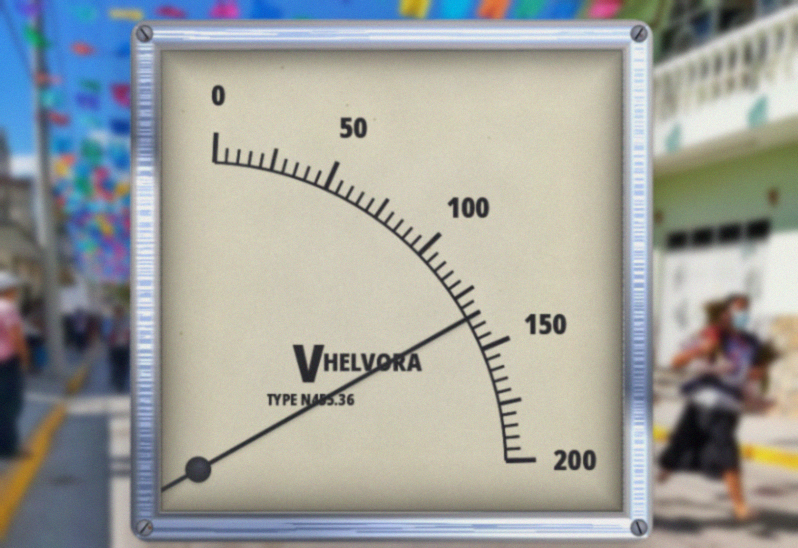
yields 135 V
